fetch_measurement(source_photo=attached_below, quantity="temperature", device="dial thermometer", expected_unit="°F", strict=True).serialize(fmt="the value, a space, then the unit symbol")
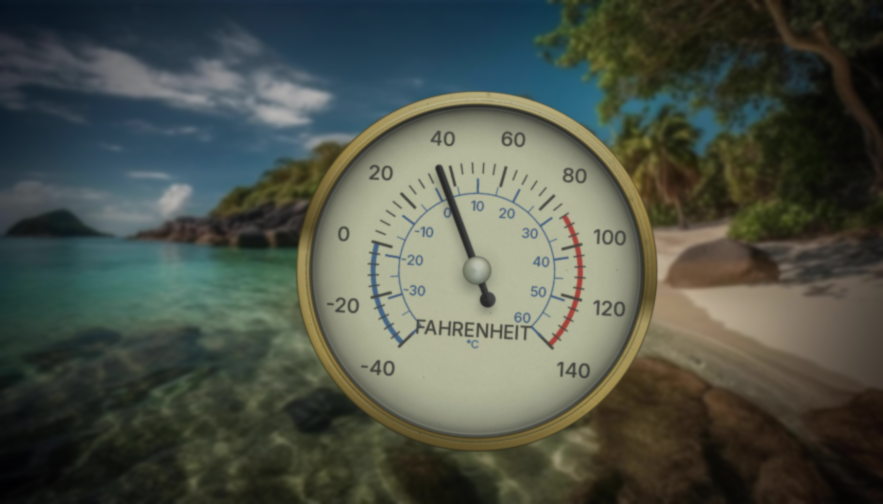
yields 36 °F
